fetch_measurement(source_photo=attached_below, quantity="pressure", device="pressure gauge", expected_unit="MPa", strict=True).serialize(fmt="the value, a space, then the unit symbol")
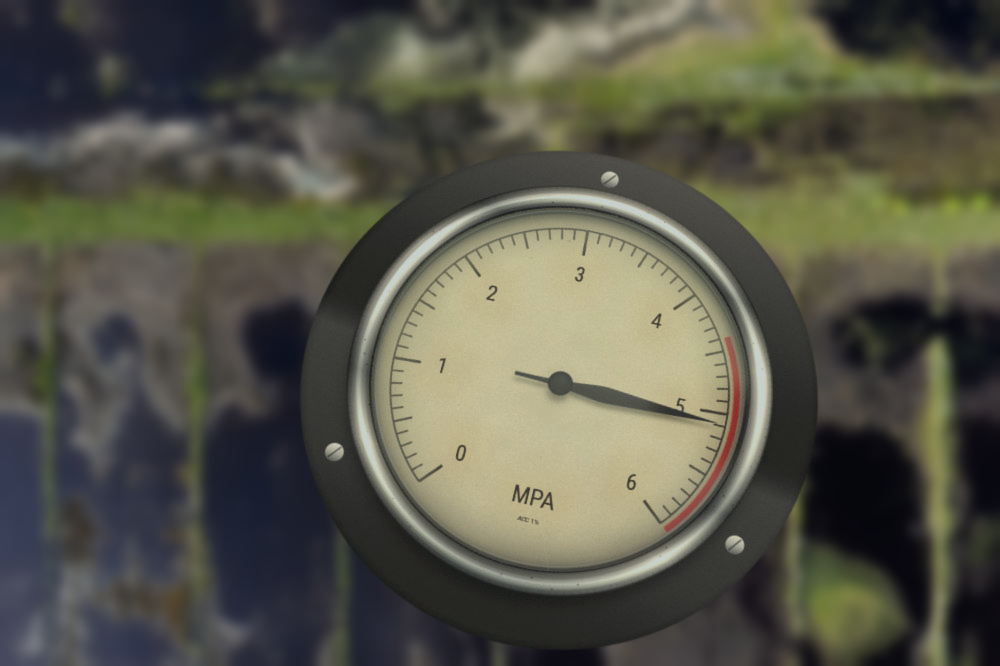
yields 5.1 MPa
